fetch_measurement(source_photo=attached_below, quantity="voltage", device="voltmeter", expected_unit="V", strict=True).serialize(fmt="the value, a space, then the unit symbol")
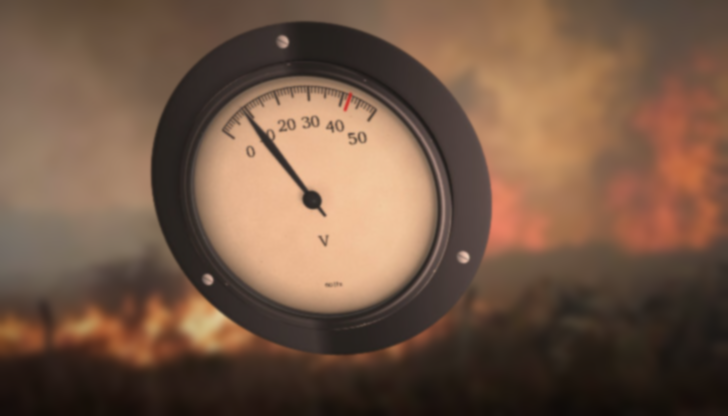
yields 10 V
